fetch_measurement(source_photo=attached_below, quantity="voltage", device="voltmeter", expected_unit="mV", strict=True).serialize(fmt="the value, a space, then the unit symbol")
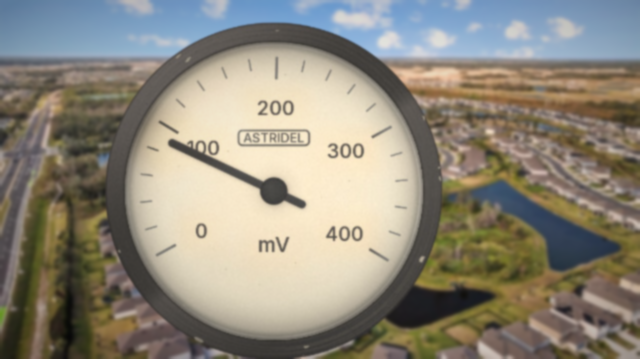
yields 90 mV
